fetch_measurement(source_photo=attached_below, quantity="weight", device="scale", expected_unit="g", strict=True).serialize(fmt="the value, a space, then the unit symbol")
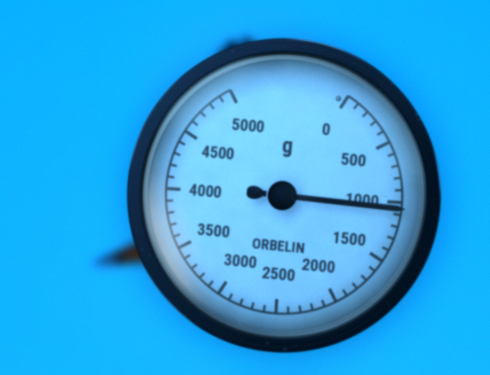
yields 1050 g
